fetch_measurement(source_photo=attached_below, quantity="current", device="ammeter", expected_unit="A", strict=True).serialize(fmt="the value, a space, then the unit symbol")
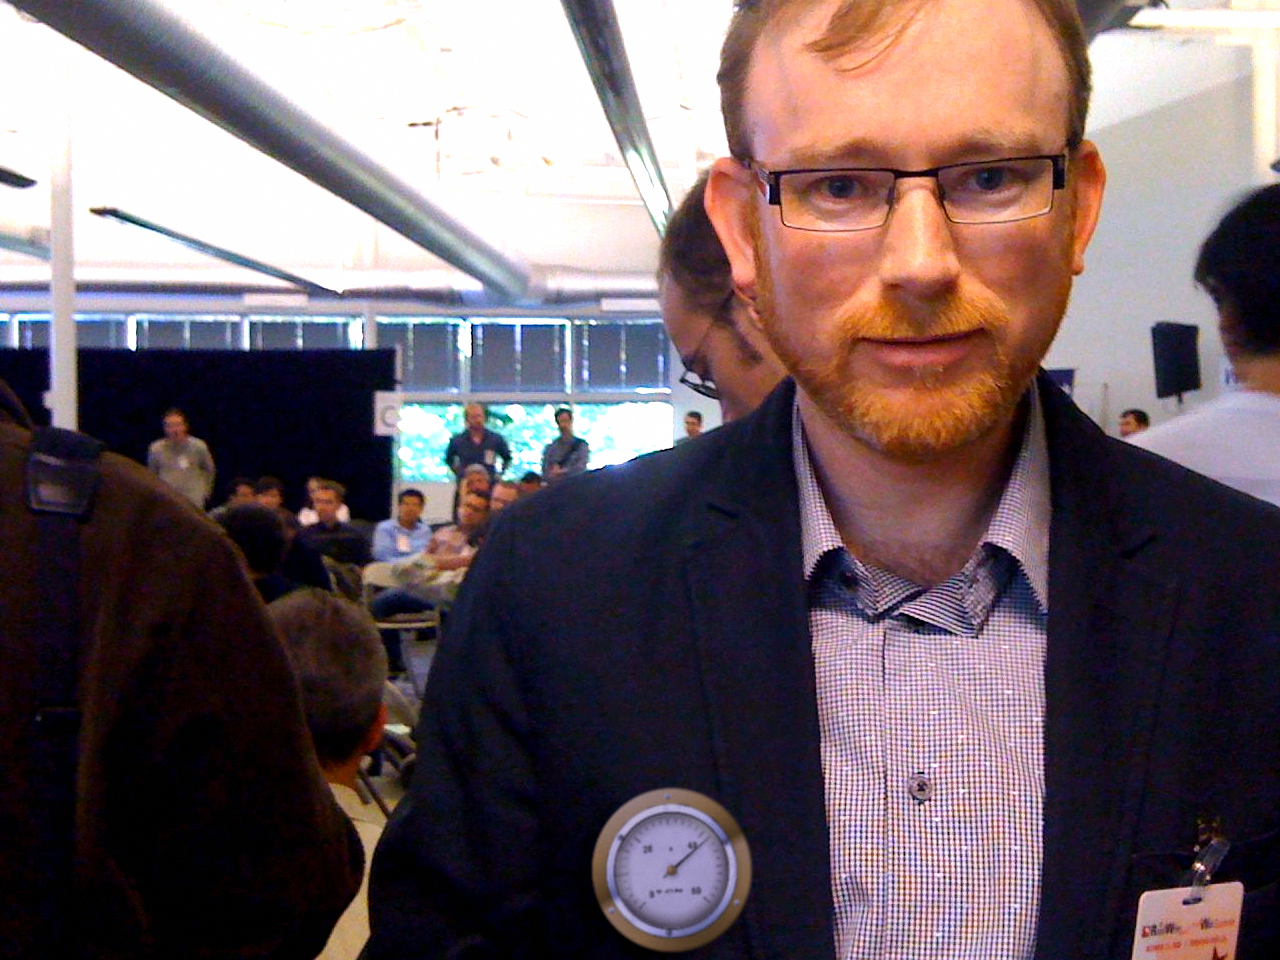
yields 42 A
